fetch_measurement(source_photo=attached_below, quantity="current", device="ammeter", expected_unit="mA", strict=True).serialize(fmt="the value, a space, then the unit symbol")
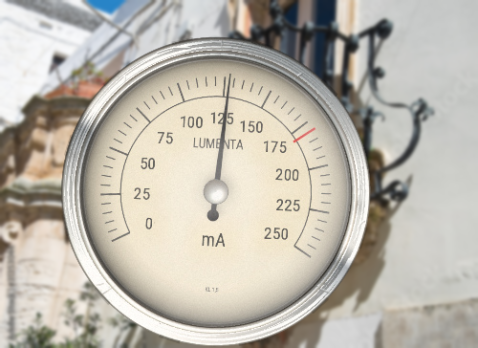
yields 127.5 mA
